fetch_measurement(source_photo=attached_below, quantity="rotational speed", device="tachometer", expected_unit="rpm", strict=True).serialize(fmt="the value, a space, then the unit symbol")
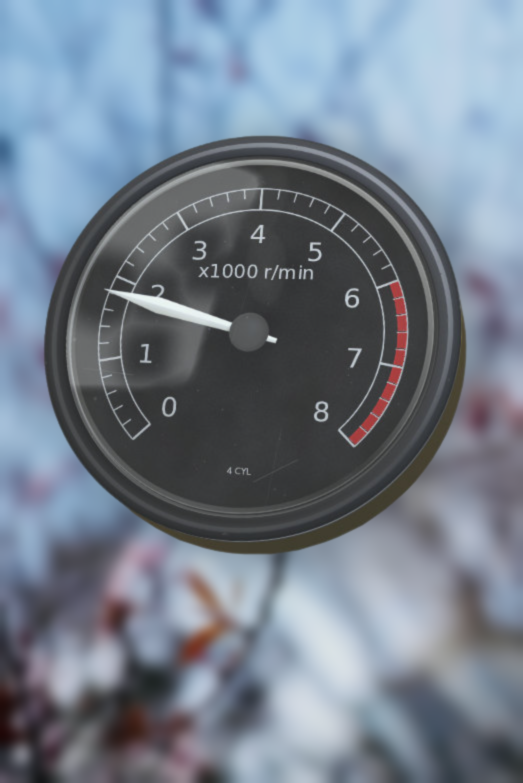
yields 1800 rpm
